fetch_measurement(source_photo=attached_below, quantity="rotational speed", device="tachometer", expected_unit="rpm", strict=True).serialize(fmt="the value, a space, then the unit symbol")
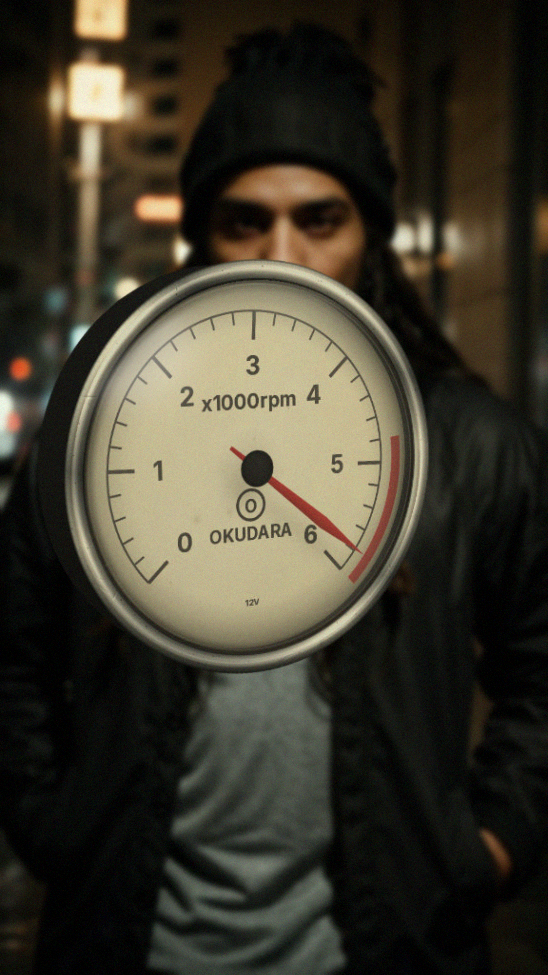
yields 5800 rpm
